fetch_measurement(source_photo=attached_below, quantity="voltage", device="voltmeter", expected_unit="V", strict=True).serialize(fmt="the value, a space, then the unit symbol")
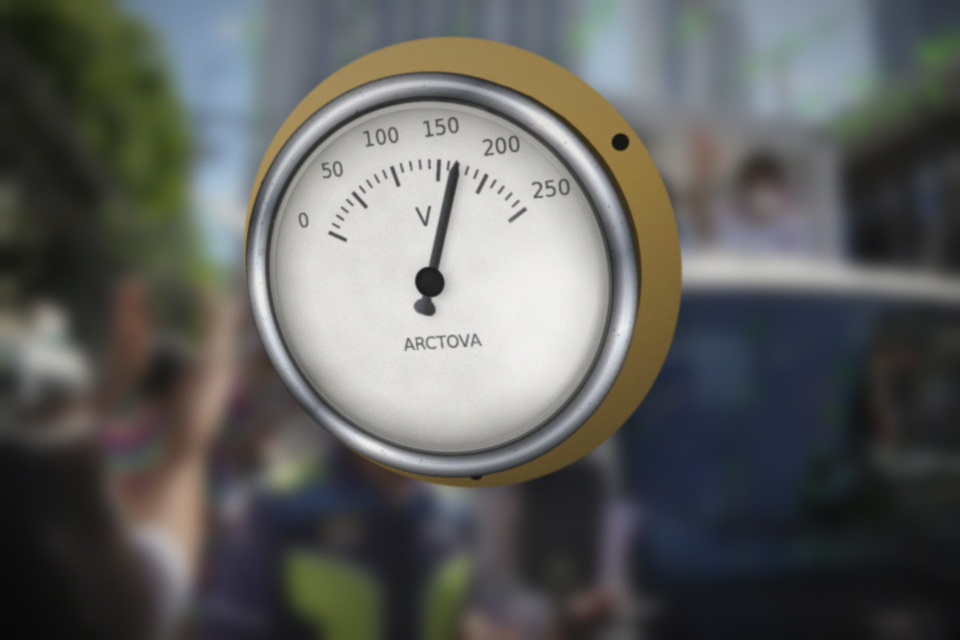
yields 170 V
